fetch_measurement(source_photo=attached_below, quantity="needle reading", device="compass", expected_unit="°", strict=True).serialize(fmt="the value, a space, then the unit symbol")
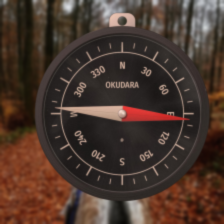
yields 95 °
